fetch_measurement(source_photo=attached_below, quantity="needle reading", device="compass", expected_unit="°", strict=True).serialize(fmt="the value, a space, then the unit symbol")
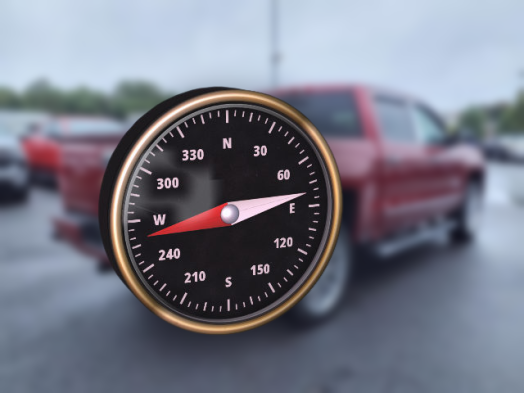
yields 260 °
